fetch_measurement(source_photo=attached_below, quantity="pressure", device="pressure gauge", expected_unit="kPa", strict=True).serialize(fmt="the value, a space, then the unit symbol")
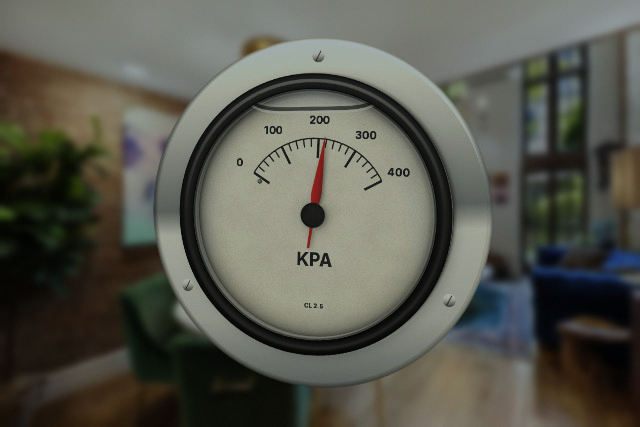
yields 220 kPa
